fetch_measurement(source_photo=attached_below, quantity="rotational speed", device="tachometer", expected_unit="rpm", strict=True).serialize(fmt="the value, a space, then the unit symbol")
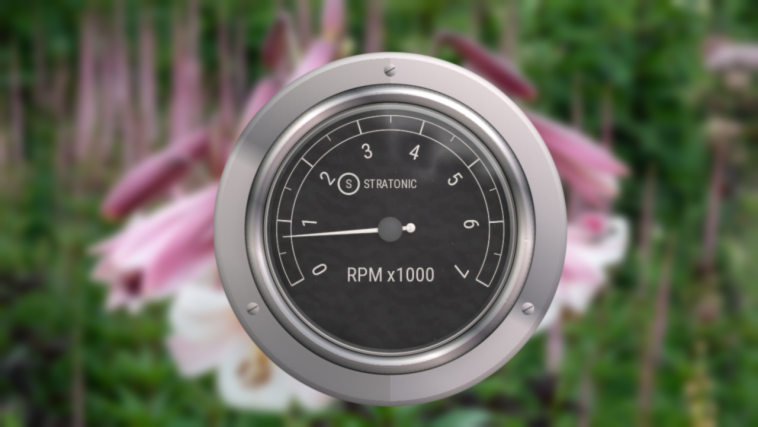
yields 750 rpm
